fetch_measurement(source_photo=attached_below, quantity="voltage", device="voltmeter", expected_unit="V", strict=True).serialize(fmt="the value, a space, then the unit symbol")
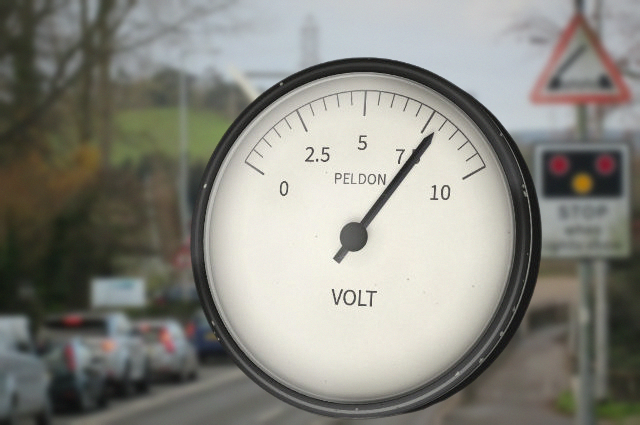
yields 8 V
